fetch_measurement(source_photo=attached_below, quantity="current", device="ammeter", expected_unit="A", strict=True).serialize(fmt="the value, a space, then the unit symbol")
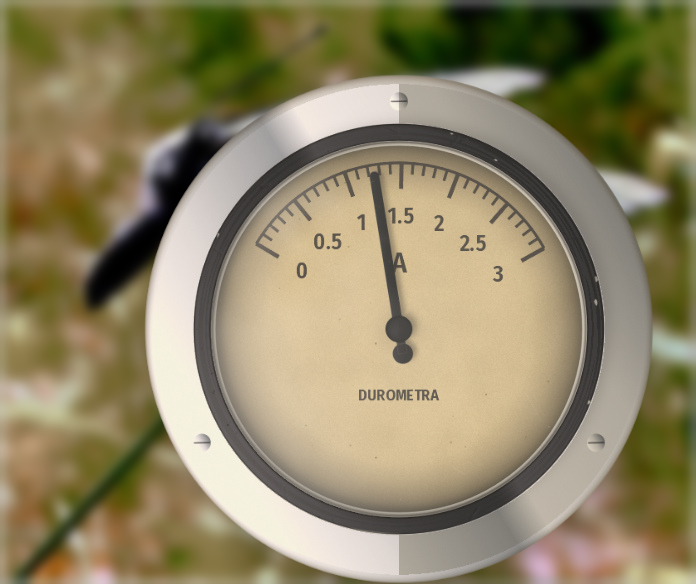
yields 1.25 A
